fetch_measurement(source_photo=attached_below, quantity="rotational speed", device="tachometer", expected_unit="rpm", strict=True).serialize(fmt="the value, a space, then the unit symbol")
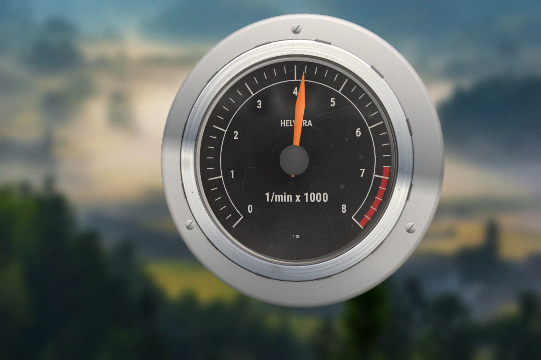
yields 4200 rpm
